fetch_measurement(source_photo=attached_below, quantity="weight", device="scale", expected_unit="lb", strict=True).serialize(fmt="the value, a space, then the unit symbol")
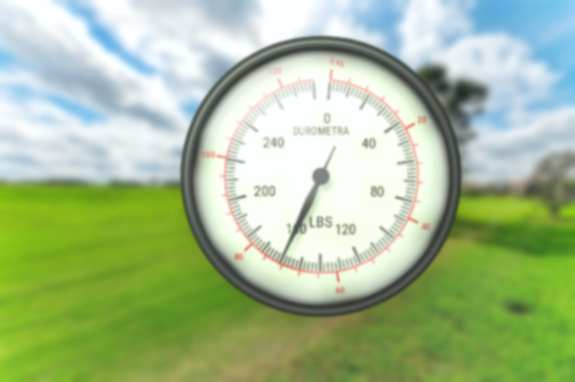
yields 160 lb
